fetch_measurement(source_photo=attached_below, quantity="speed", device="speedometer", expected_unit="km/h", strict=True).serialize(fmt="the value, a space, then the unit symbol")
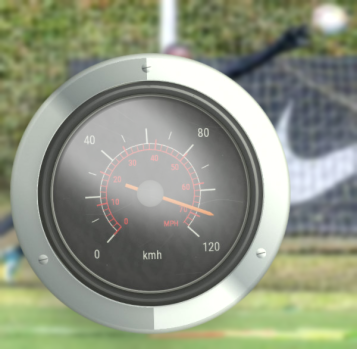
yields 110 km/h
